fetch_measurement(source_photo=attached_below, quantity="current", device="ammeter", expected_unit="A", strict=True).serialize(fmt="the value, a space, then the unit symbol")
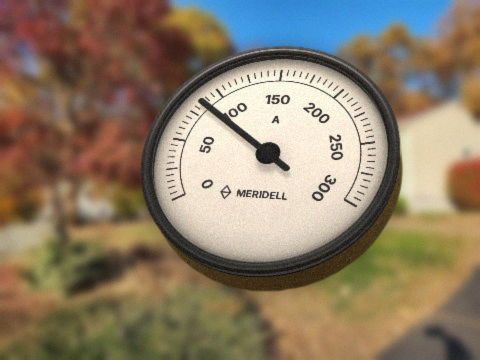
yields 85 A
